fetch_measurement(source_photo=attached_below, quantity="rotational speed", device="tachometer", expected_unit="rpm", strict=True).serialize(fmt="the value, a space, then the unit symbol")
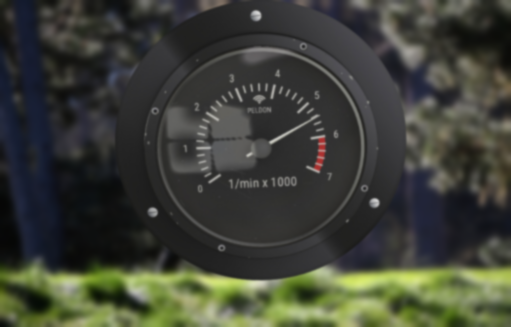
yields 5400 rpm
